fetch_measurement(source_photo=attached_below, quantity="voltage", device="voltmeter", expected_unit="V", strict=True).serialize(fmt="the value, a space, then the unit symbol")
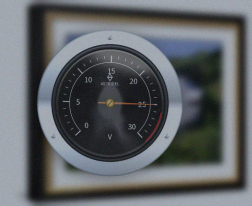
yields 25 V
